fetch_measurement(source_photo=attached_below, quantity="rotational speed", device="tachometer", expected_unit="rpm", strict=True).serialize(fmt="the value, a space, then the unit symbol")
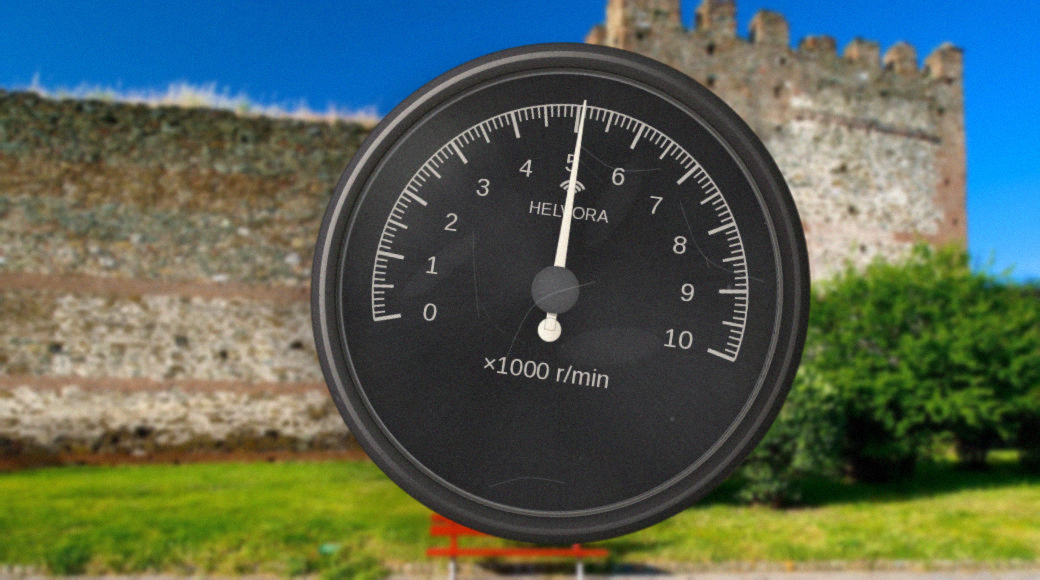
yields 5100 rpm
